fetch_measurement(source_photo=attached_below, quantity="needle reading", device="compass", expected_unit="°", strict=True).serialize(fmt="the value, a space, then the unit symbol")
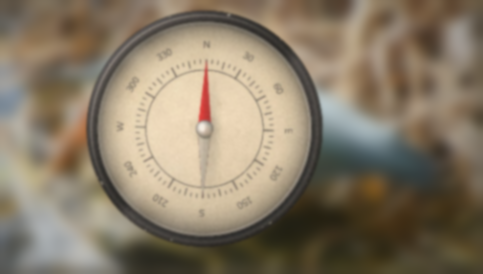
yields 0 °
